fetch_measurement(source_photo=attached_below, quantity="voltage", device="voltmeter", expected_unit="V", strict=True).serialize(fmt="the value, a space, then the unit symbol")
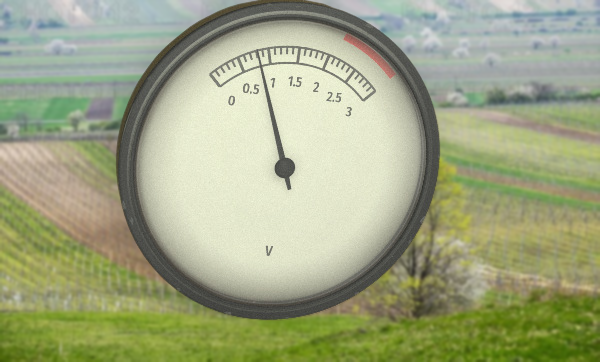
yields 0.8 V
